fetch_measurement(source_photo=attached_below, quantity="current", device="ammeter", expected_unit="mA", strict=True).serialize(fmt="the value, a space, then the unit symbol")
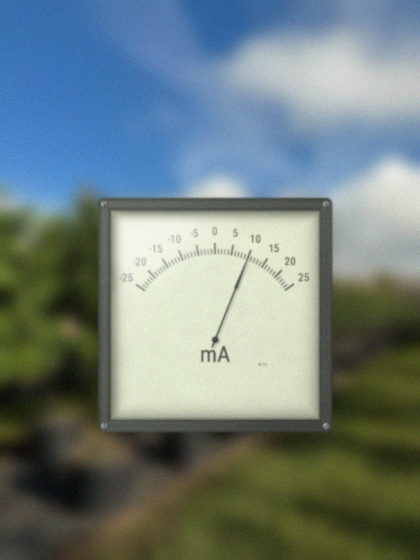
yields 10 mA
